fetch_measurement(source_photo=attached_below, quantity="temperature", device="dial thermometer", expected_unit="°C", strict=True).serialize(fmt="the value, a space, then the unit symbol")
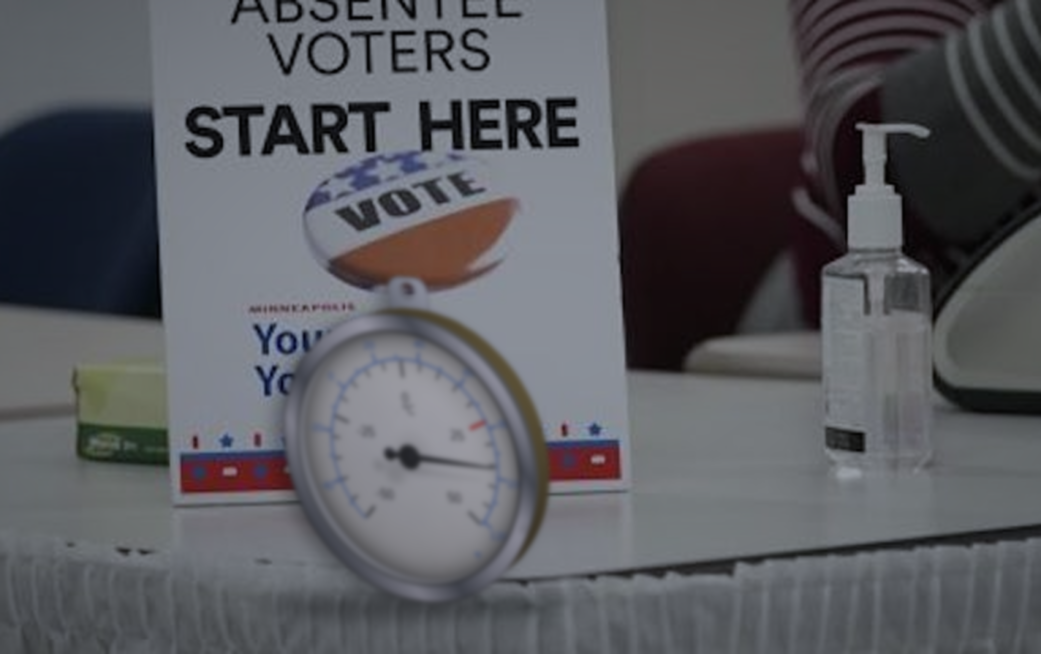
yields 35 °C
